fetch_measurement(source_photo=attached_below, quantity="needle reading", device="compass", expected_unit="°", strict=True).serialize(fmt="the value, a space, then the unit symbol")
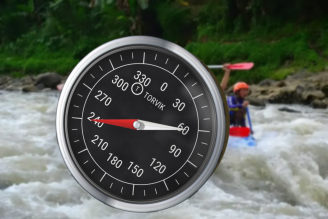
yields 240 °
